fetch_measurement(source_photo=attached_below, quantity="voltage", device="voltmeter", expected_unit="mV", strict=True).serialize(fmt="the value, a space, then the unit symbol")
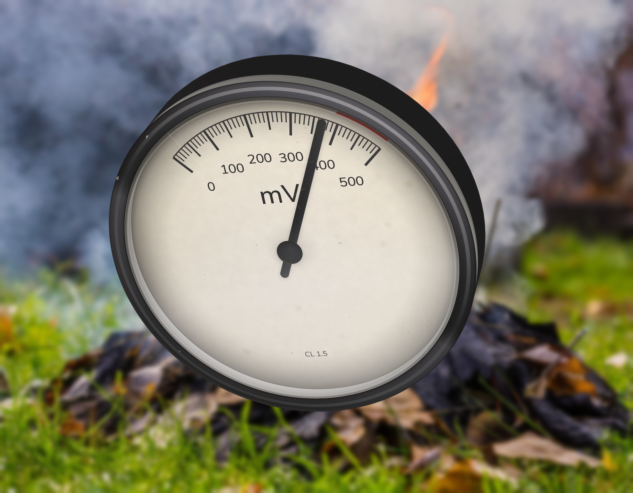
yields 370 mV
